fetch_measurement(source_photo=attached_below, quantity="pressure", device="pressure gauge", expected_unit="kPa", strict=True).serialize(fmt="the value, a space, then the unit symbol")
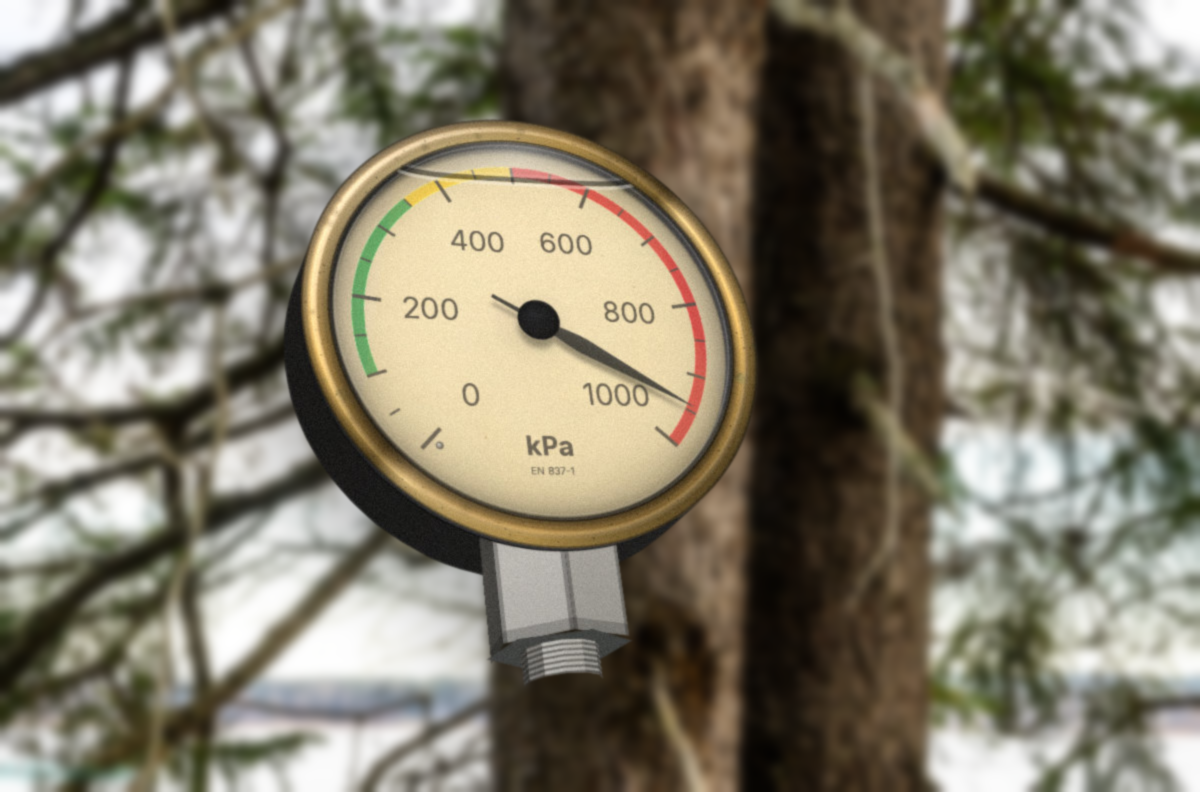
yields 950 kPa
